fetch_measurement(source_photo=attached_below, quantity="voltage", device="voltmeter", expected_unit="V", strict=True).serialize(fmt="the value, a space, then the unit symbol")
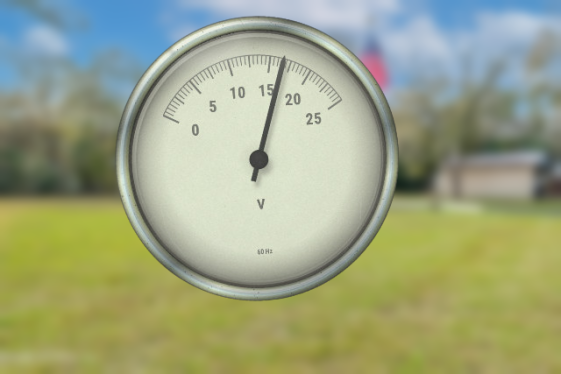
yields 16.5 V
